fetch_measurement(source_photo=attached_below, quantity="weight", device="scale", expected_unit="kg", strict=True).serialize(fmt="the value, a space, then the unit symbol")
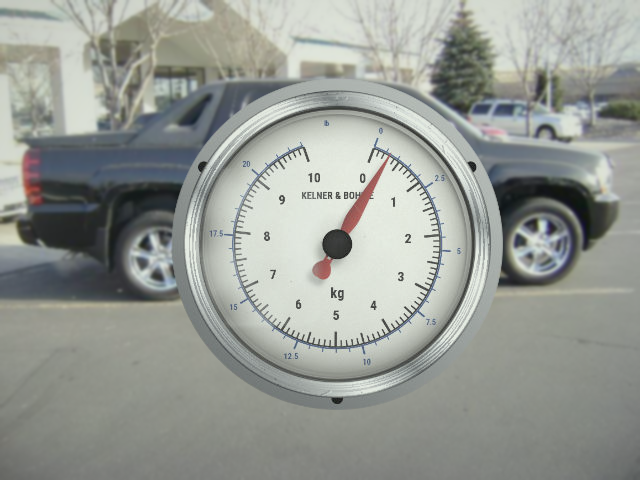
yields 0.3 kg
